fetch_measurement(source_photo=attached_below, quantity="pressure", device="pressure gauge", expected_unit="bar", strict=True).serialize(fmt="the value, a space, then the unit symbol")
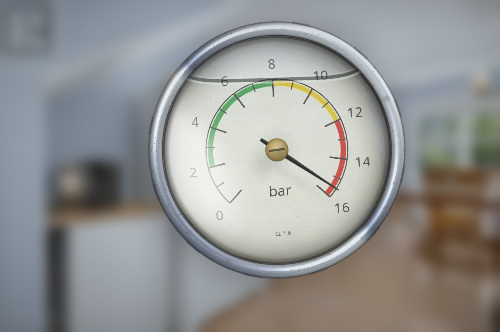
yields 15.5 bar
